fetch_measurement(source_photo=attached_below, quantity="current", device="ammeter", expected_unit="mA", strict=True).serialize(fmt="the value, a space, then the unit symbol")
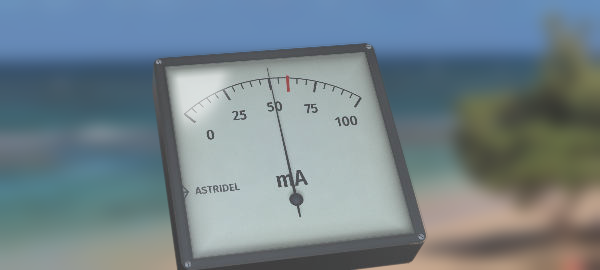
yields 50 mA
